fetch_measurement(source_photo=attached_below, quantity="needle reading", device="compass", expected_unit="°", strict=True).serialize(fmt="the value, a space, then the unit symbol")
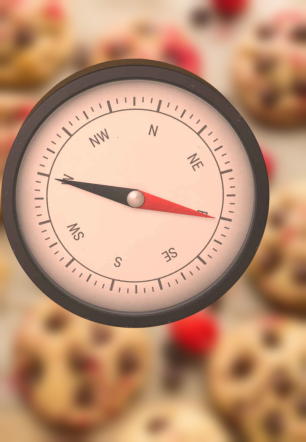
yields 90 °
